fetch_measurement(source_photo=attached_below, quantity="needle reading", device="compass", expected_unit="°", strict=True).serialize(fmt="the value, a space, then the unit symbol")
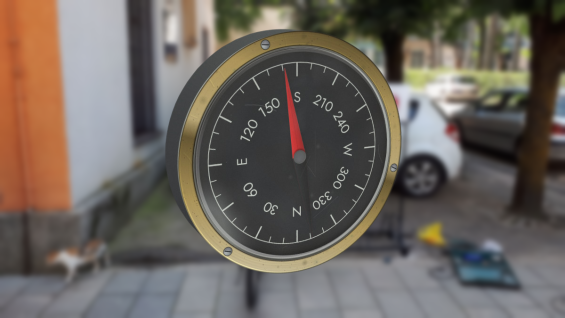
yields 170 °
